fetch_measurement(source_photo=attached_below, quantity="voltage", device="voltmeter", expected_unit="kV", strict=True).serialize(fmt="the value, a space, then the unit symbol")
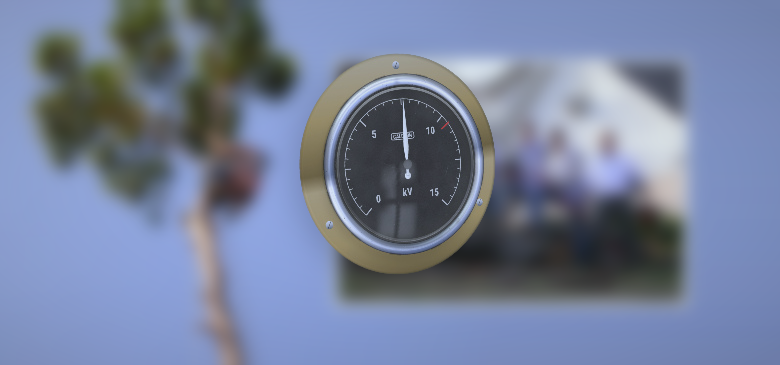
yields 7.5 kV
